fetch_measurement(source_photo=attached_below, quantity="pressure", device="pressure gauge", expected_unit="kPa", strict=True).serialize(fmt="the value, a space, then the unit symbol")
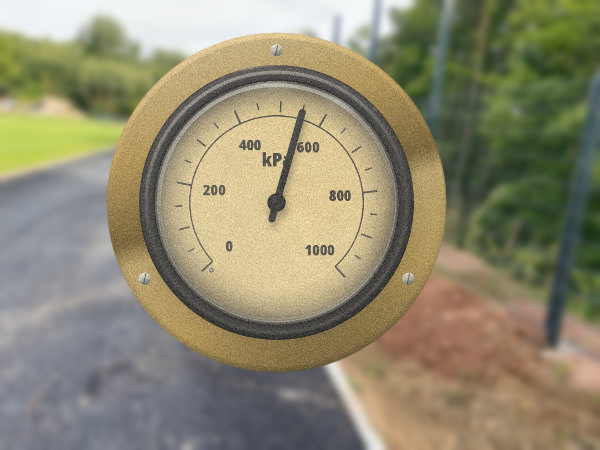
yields 550 kPa
